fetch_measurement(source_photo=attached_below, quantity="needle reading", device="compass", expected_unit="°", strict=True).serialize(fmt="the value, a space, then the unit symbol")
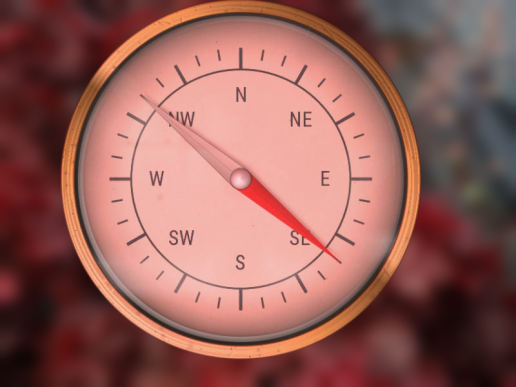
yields 130 °
